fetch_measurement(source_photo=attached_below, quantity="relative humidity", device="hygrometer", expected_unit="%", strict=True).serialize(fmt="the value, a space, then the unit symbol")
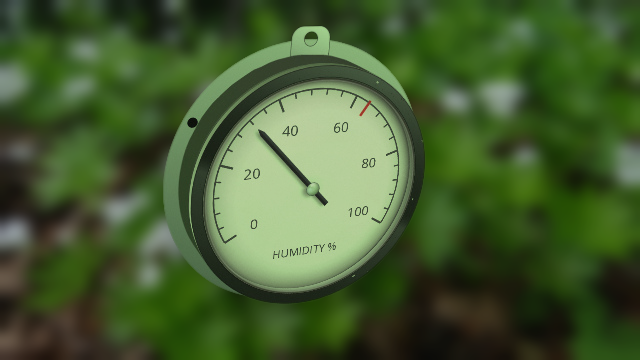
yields 32 %
